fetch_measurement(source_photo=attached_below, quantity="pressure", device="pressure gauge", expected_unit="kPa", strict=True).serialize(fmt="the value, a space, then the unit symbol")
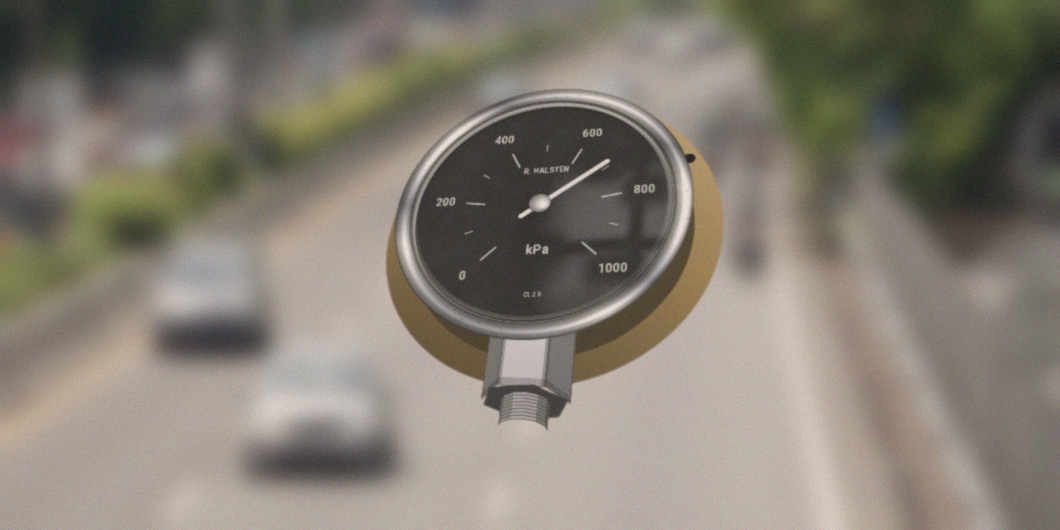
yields 700 kPa
